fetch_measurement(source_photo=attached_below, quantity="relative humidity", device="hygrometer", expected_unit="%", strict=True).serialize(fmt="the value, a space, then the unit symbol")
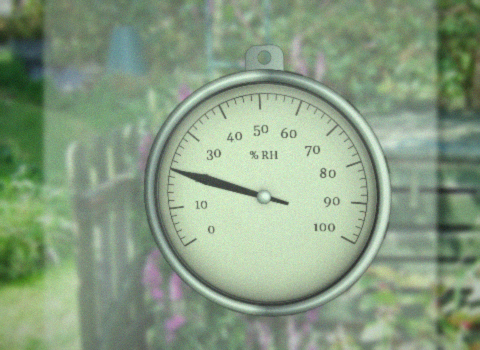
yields 20 %
